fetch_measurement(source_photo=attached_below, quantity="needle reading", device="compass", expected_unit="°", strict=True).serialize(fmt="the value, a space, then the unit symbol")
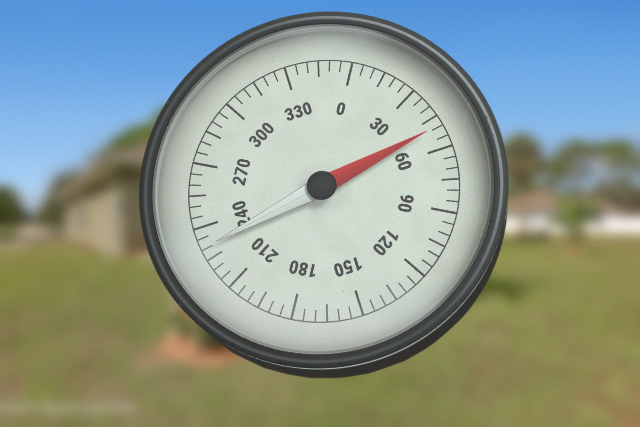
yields 50 °
